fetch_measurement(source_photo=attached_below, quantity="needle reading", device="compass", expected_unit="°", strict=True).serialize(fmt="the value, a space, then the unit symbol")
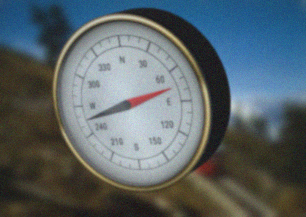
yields 75 °
